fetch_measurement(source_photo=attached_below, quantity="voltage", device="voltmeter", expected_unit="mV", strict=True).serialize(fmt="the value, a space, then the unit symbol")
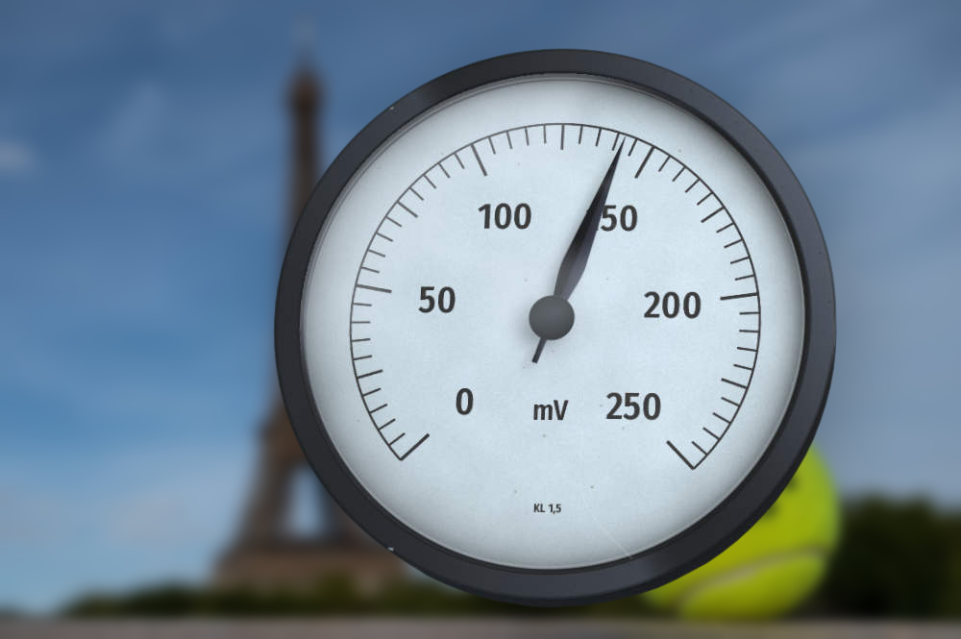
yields 142.5 mV
